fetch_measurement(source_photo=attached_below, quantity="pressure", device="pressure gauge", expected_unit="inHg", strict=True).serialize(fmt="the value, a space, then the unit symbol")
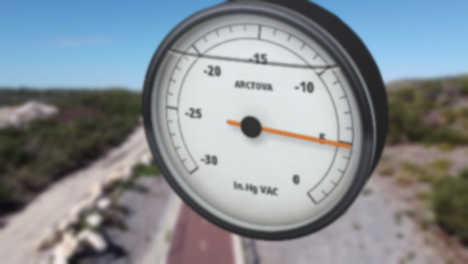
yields -5 inHg
